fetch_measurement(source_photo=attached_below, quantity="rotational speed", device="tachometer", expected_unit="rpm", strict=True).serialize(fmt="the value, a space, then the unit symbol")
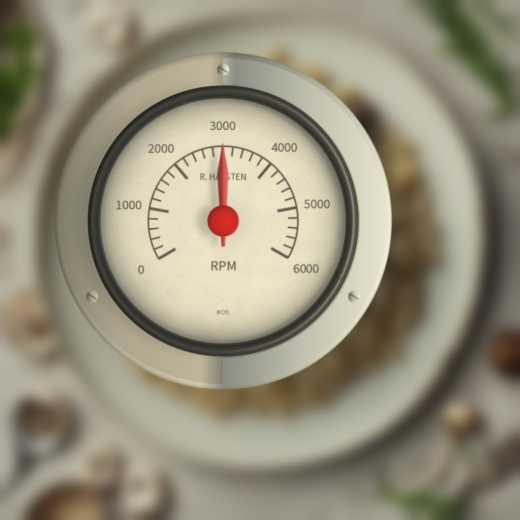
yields 3000 rpm
